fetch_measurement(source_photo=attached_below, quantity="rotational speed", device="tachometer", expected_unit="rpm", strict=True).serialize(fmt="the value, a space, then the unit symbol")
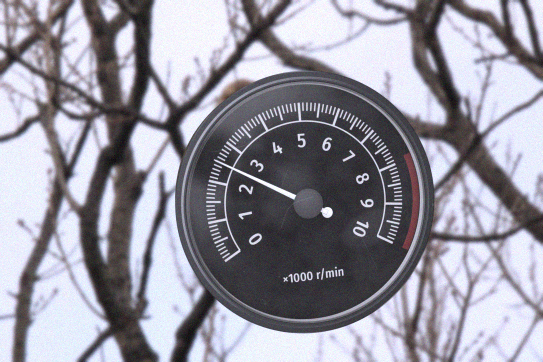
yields 2500 rpm
